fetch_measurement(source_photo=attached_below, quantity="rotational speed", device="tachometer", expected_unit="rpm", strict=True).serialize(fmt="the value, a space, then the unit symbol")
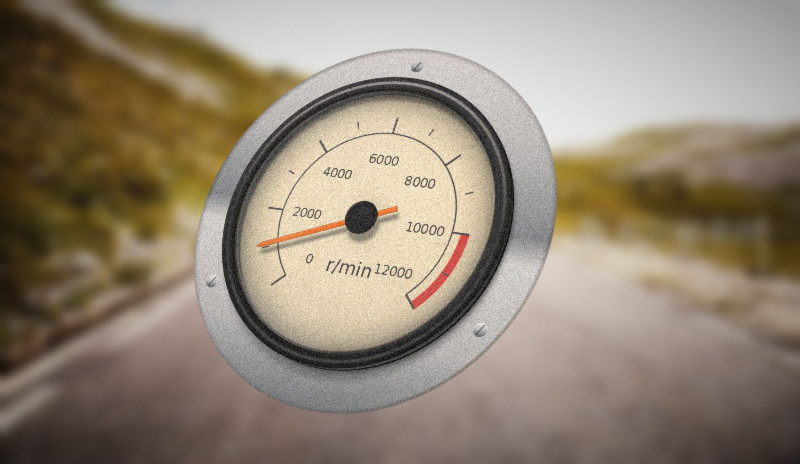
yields 1000 rpm
